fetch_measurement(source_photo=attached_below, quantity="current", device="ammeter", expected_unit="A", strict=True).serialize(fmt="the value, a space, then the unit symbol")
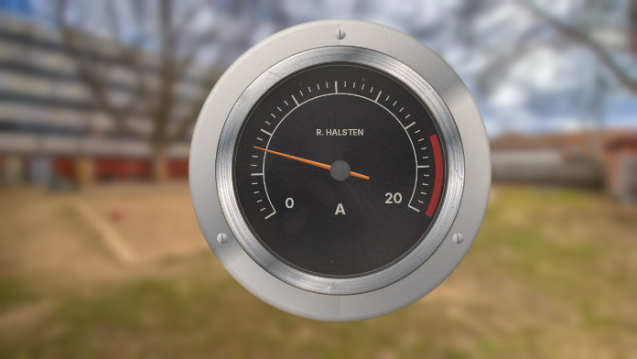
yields 4 A
